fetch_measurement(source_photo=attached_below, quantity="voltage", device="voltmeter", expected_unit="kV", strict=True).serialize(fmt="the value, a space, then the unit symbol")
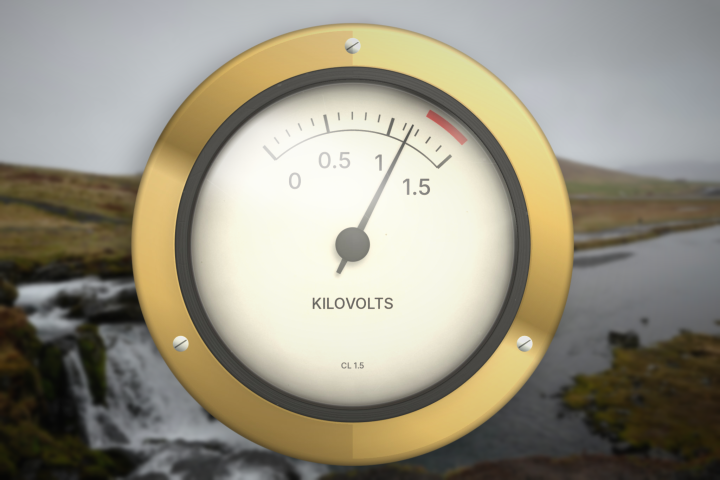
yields 1.15 kV
